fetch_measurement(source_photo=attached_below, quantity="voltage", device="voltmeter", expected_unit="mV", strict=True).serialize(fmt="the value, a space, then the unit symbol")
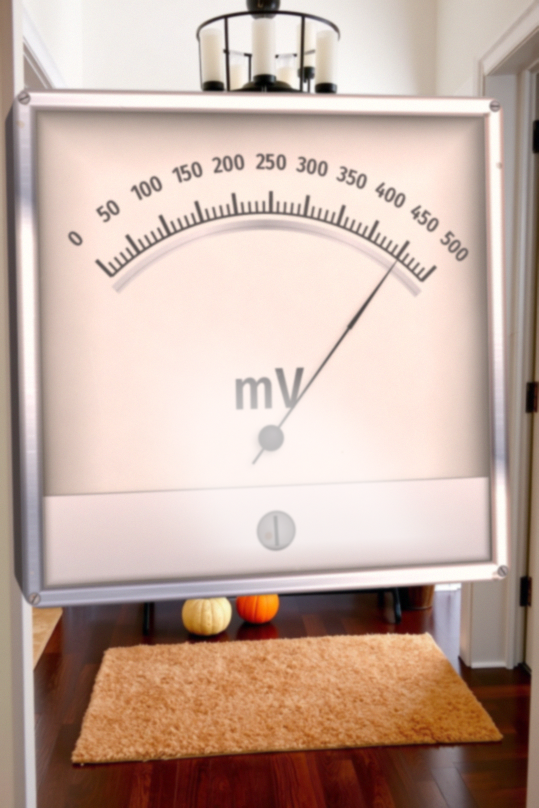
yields 450 mV
